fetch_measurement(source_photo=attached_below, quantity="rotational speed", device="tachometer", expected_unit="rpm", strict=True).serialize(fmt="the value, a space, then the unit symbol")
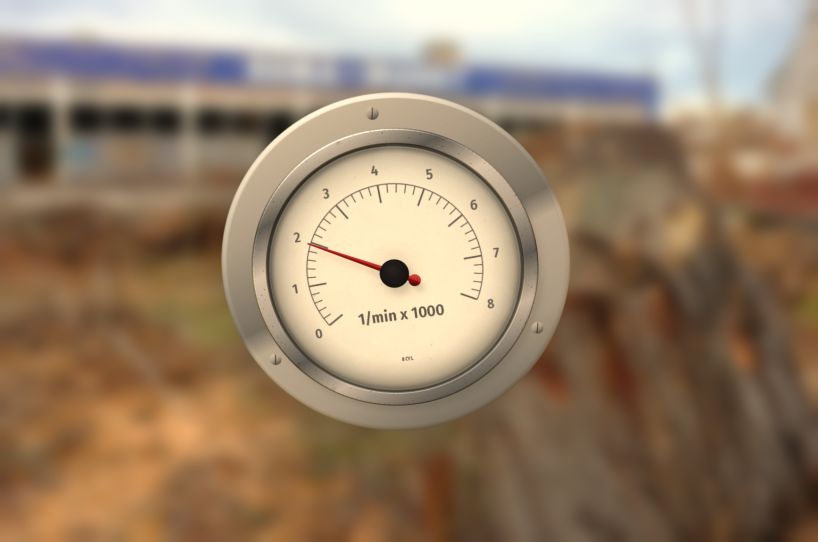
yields 2000 rpm
